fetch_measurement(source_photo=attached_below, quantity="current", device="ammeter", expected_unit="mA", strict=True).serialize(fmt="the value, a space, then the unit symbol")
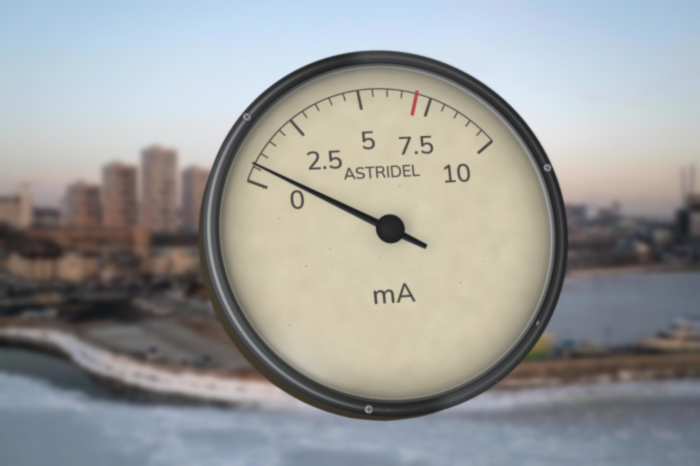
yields 0.5 mA
